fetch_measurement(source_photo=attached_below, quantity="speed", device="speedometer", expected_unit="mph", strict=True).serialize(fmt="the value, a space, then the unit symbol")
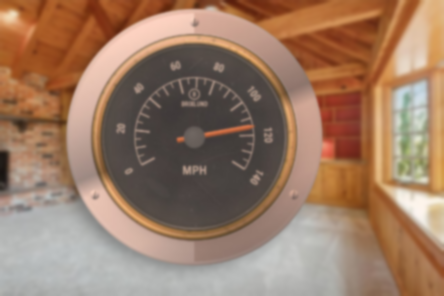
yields 115 mph
